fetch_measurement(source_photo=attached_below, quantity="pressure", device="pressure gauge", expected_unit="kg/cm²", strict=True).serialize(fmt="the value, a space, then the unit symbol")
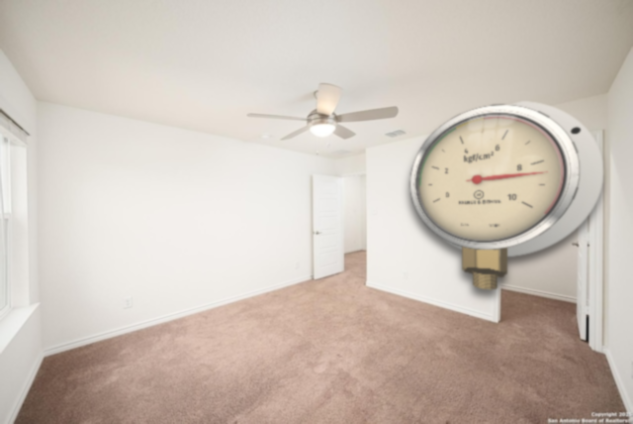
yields 8.5 kg/cm²
